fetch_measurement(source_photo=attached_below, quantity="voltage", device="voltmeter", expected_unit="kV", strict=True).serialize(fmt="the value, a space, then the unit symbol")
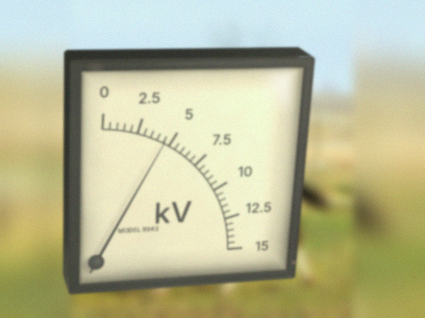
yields 4.5 kV
